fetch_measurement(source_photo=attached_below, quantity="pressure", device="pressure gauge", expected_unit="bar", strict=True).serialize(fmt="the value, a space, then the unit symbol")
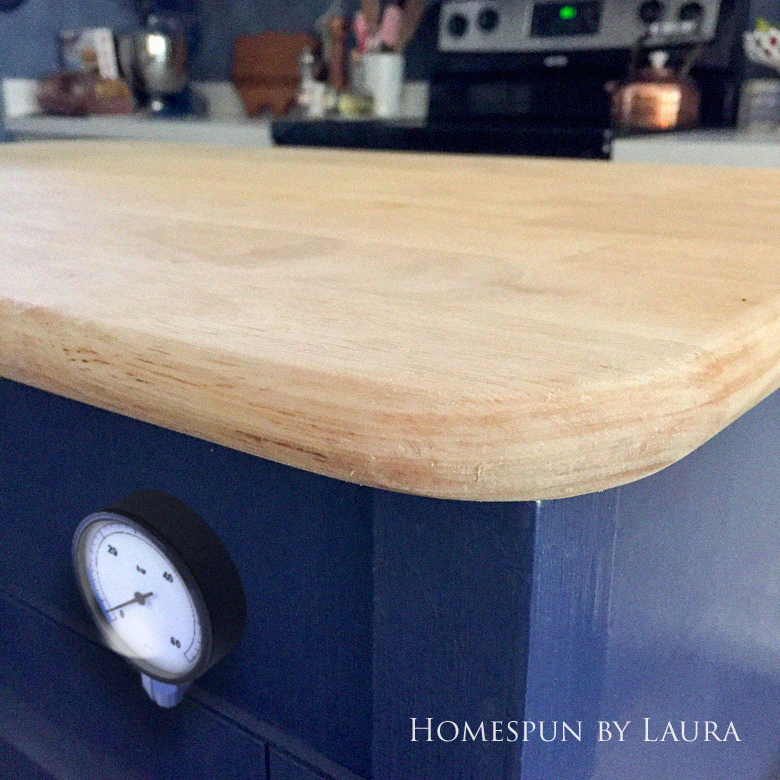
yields 2 bar
